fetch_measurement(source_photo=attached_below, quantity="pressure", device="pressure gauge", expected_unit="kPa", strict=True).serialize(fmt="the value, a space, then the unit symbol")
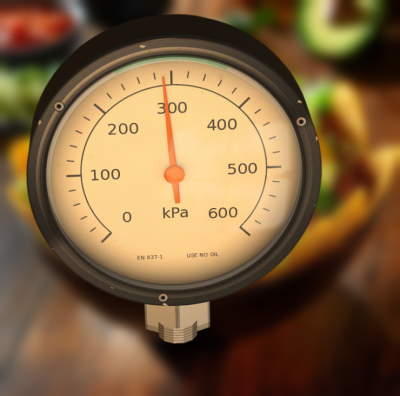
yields 290 kPa
